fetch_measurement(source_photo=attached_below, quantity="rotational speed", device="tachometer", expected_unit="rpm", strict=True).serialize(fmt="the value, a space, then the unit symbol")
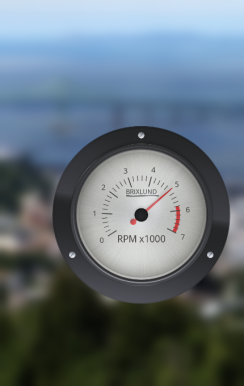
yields 5000 rpm
